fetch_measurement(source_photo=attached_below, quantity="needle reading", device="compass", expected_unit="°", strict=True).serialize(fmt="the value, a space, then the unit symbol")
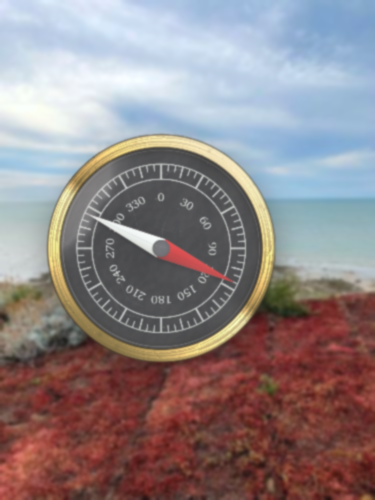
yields 115 °
